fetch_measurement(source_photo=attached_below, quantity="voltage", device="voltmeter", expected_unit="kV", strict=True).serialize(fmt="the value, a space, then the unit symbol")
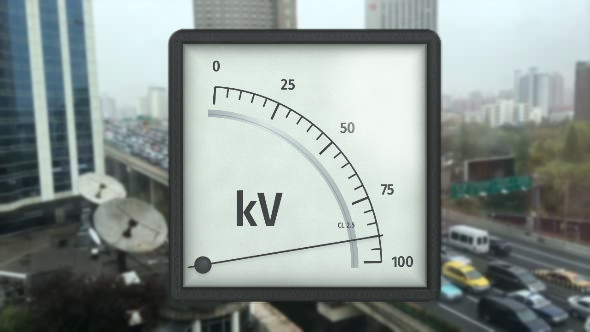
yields 90 kV
